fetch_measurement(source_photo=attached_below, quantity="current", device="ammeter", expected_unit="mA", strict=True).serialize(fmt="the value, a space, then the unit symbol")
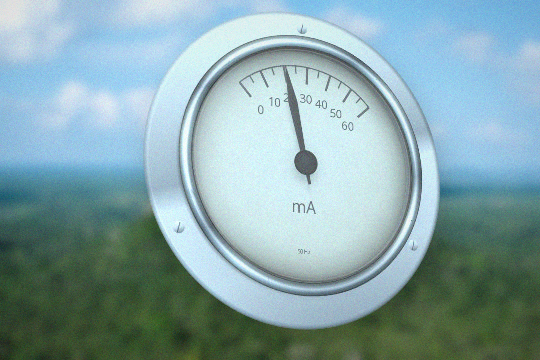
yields 20 mA
